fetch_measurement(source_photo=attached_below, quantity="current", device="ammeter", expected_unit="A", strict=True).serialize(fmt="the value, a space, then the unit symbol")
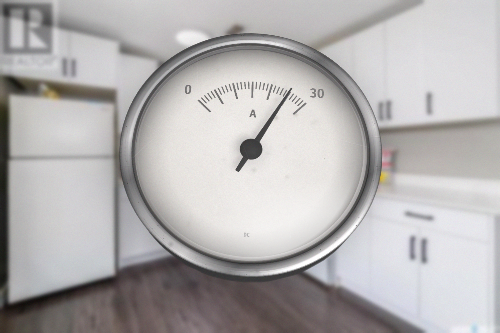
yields 25 A
